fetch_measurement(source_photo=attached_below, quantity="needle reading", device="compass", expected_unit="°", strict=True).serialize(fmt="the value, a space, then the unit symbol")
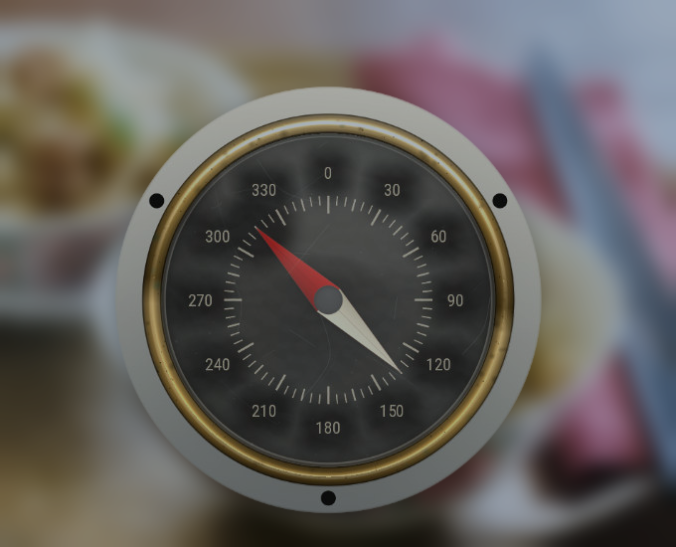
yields 315 °
